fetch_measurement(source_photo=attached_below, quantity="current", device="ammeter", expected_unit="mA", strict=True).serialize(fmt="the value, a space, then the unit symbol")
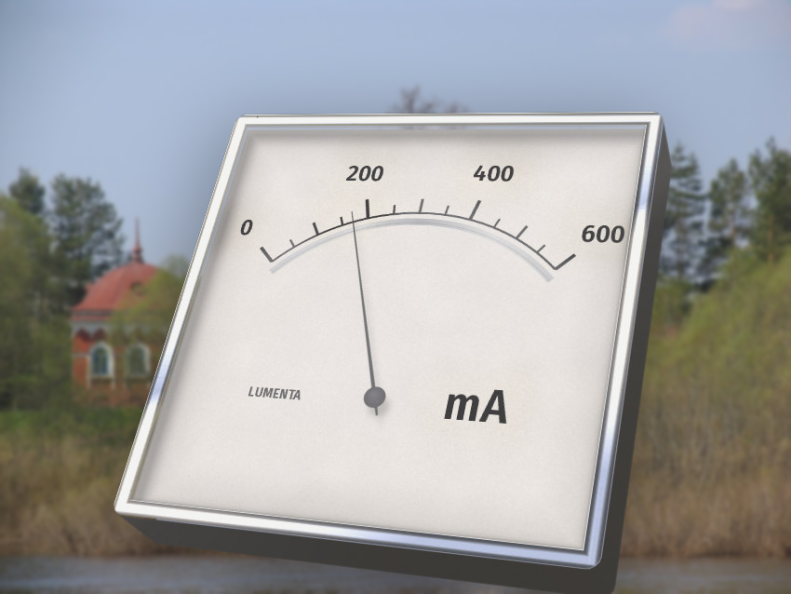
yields 175 mA
